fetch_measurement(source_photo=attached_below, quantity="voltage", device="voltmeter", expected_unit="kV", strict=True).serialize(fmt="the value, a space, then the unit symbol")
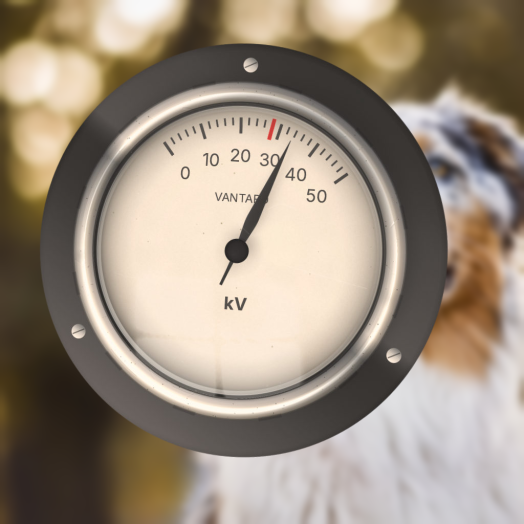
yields 34 kV
